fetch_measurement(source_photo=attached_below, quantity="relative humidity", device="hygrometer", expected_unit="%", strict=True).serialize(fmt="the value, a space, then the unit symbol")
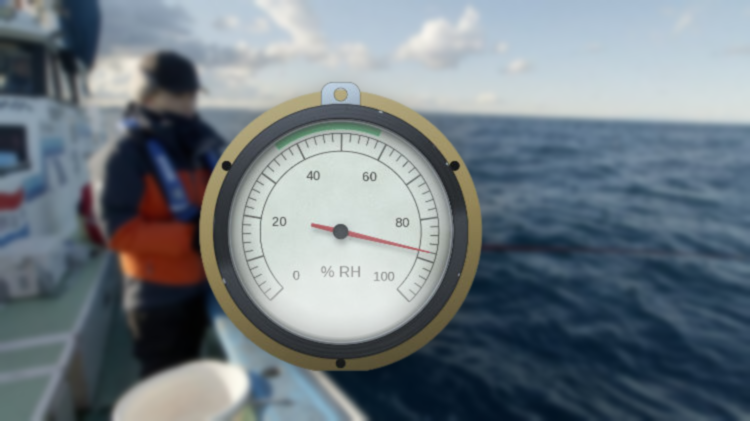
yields 88 %
